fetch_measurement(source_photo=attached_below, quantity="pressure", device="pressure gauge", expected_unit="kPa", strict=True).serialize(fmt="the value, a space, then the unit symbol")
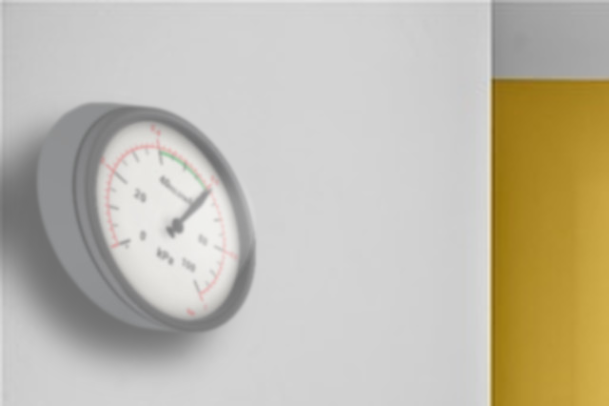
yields 60 kPa
